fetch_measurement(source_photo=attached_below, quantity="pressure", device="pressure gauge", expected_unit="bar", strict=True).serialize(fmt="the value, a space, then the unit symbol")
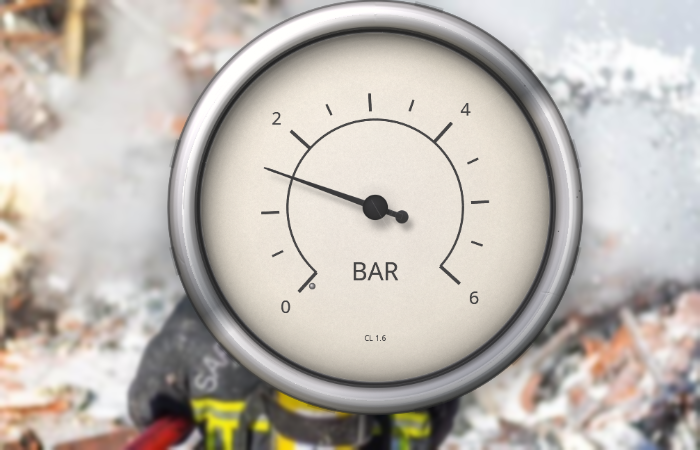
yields 1.5 bar
